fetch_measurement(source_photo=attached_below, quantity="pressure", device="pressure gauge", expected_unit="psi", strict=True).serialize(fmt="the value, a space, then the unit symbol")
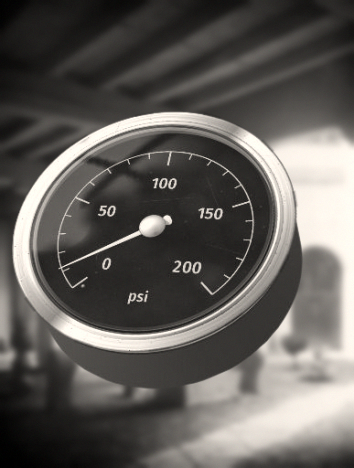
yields 10 psi
